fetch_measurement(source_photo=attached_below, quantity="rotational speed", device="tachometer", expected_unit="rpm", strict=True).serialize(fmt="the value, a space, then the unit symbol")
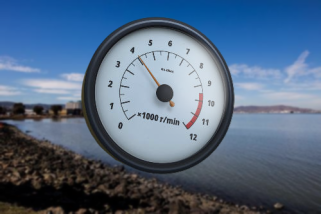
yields 4000 rpm
